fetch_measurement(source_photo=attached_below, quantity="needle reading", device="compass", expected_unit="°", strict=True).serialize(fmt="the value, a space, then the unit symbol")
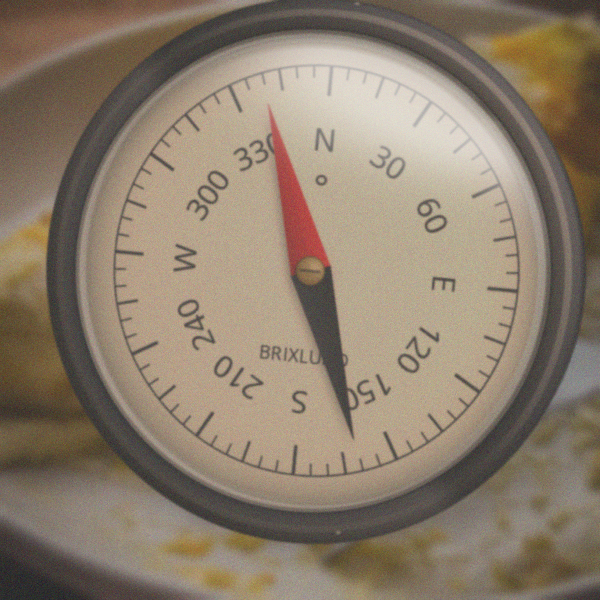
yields 340 °
